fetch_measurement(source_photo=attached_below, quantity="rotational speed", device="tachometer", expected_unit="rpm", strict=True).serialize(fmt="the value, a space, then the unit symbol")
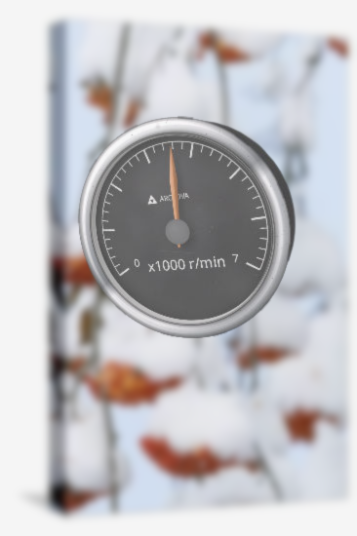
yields 3600 rpm
